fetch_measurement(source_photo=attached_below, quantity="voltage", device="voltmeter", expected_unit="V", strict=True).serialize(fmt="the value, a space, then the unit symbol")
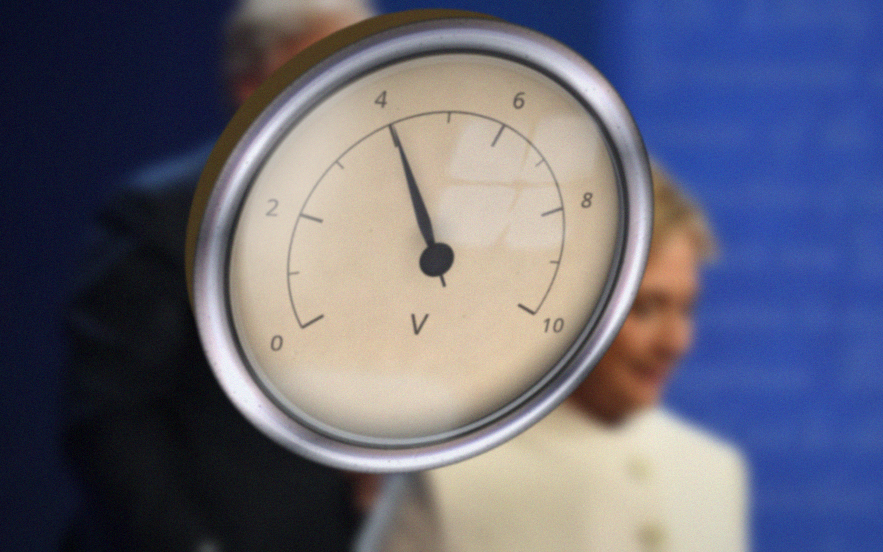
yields 4 V
